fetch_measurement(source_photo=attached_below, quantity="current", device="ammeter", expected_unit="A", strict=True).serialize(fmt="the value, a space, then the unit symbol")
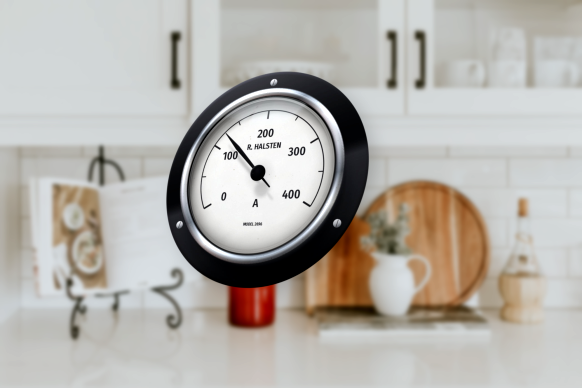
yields 125 A
